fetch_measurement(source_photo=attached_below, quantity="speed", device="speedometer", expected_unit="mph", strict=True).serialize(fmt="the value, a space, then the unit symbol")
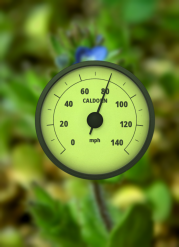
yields 80 mph
